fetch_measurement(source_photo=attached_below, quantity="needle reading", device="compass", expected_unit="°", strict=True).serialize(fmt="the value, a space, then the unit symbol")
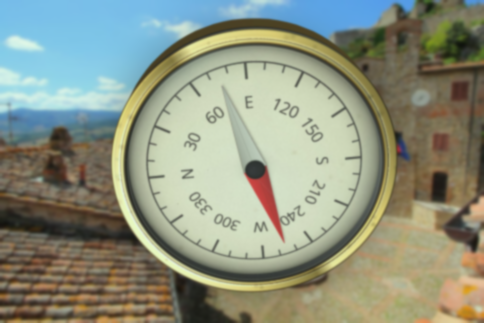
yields 255 °
